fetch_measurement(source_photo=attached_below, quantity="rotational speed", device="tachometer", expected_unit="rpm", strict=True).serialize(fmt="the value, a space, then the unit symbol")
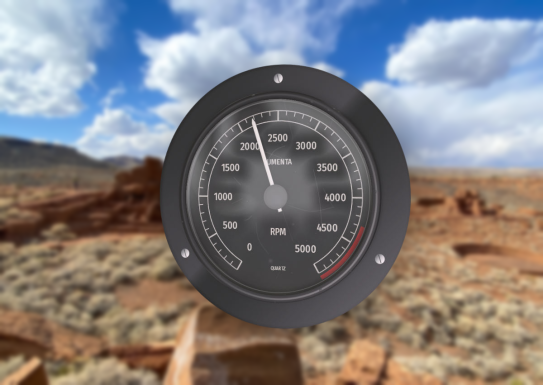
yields 2200 rpm
